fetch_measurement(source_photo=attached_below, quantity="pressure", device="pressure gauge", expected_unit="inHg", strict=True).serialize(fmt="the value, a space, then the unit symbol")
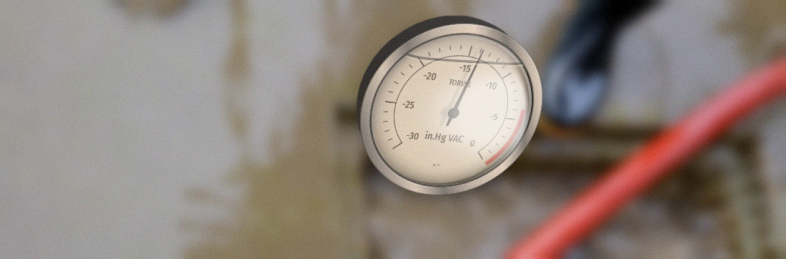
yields -14 inHg
